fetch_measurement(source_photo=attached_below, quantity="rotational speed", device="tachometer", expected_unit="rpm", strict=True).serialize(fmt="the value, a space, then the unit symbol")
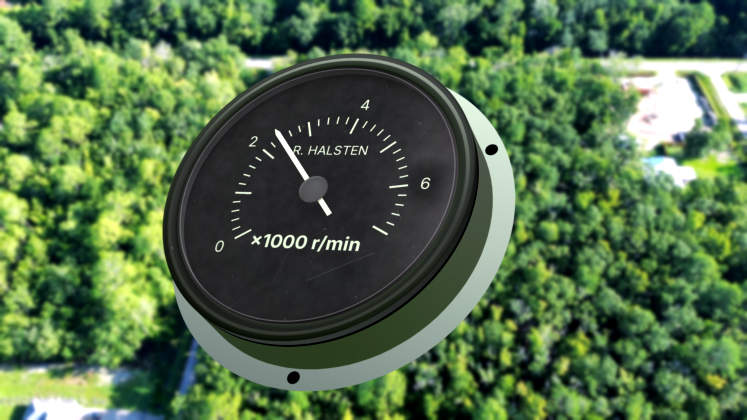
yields 2400 rpm
